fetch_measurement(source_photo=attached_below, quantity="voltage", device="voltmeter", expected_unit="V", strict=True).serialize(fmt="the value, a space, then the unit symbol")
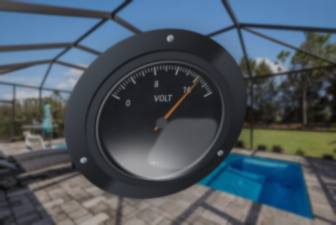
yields 16 V
